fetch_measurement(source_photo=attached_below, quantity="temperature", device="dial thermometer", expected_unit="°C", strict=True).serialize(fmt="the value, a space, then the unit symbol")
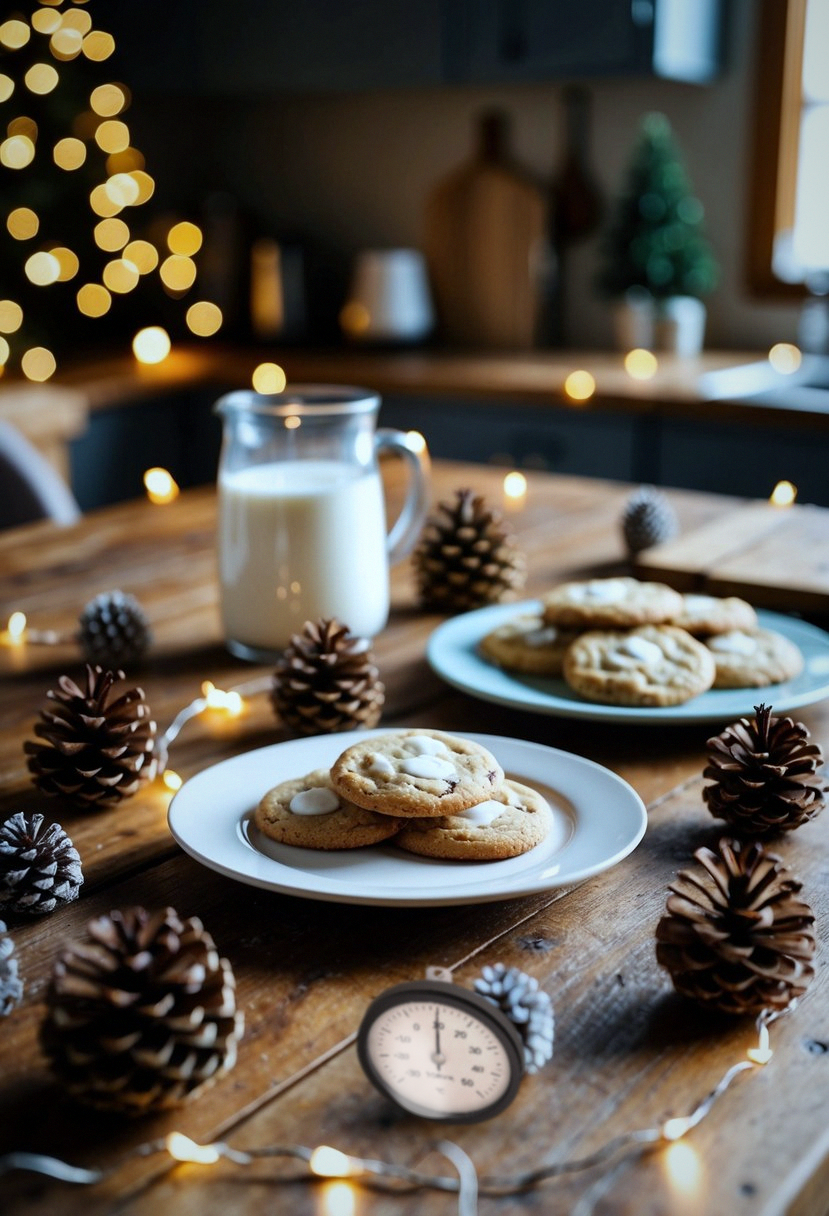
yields 10 °C
